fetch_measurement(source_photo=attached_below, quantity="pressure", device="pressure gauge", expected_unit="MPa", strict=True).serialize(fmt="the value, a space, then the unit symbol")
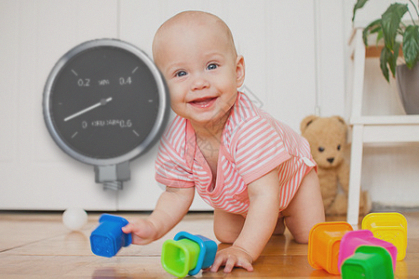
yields 0.05 MPa
